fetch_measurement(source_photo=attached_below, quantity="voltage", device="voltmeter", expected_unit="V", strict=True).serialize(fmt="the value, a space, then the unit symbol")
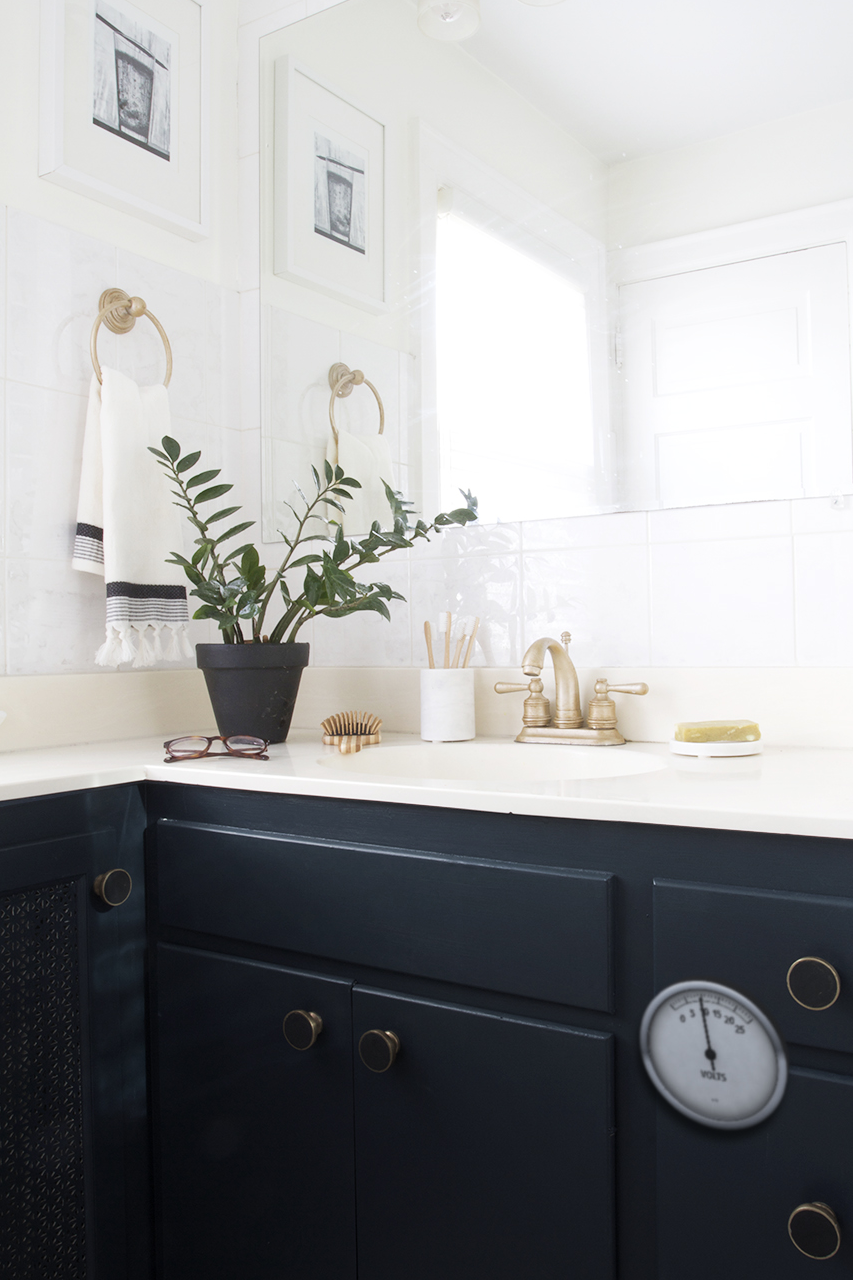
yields 10 V
